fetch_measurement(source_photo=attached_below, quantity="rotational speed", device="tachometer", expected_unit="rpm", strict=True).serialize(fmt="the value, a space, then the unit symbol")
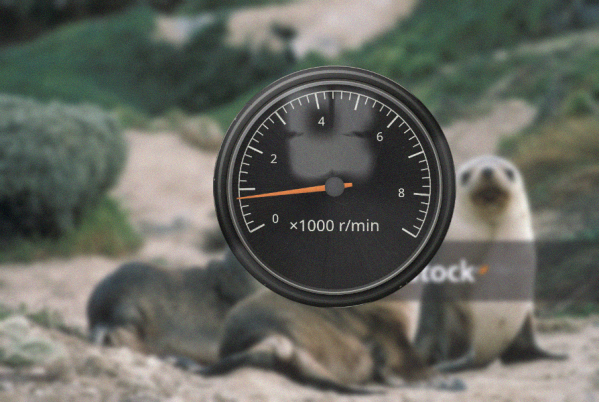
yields 800 rpm
